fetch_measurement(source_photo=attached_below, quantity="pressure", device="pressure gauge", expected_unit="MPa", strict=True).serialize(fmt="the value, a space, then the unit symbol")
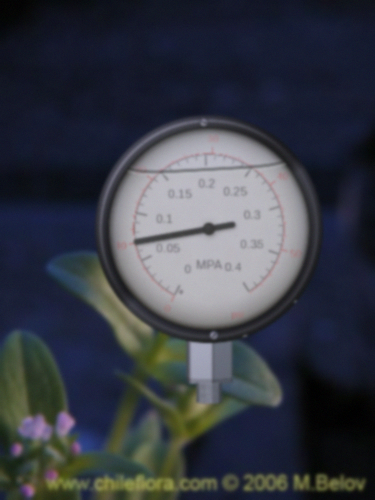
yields 0.07 MPa
